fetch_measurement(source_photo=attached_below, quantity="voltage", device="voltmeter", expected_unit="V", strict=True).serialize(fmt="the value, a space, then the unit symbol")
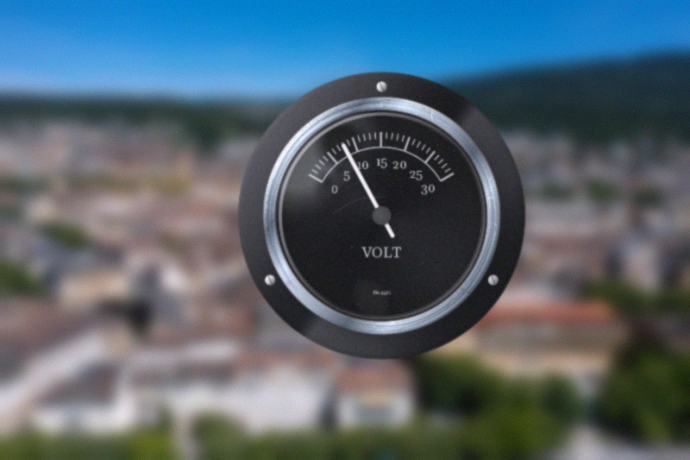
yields 8 V
